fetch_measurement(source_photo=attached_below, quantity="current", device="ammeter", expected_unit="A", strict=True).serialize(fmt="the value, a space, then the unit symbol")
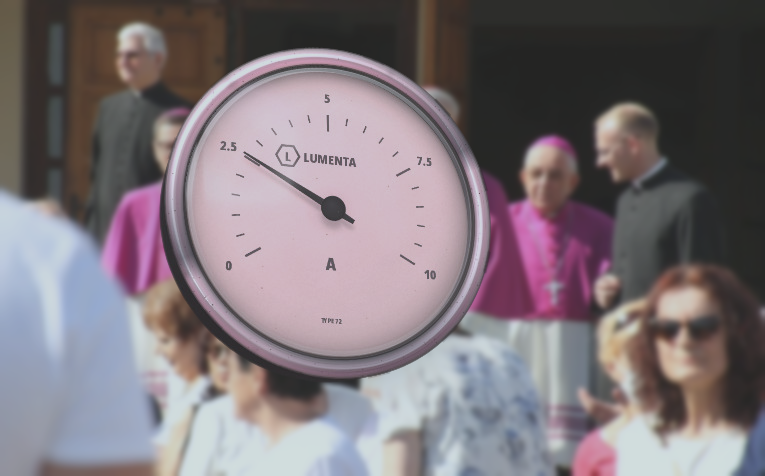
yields 2.5 A
